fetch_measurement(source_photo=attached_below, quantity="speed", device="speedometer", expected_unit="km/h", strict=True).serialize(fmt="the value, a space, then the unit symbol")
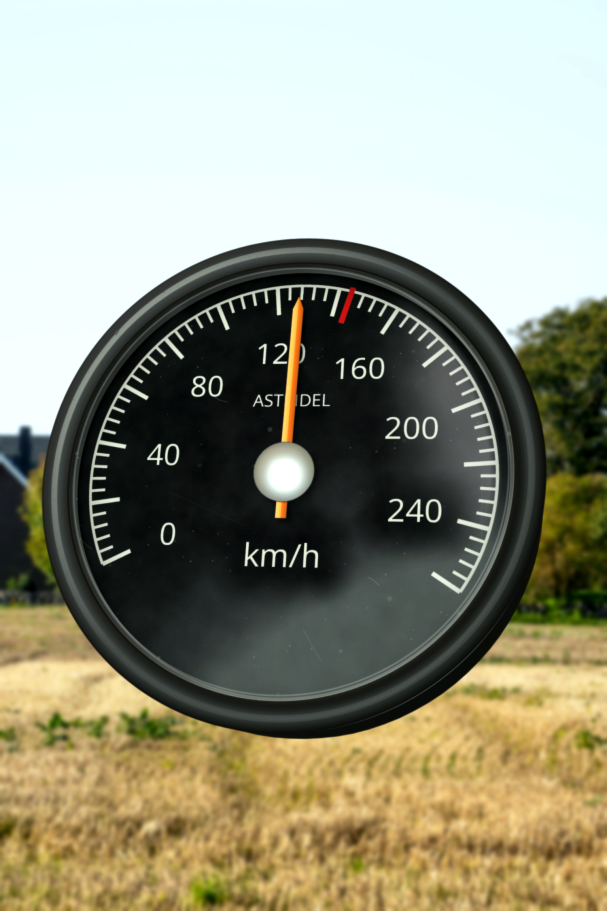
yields 128 km/h
